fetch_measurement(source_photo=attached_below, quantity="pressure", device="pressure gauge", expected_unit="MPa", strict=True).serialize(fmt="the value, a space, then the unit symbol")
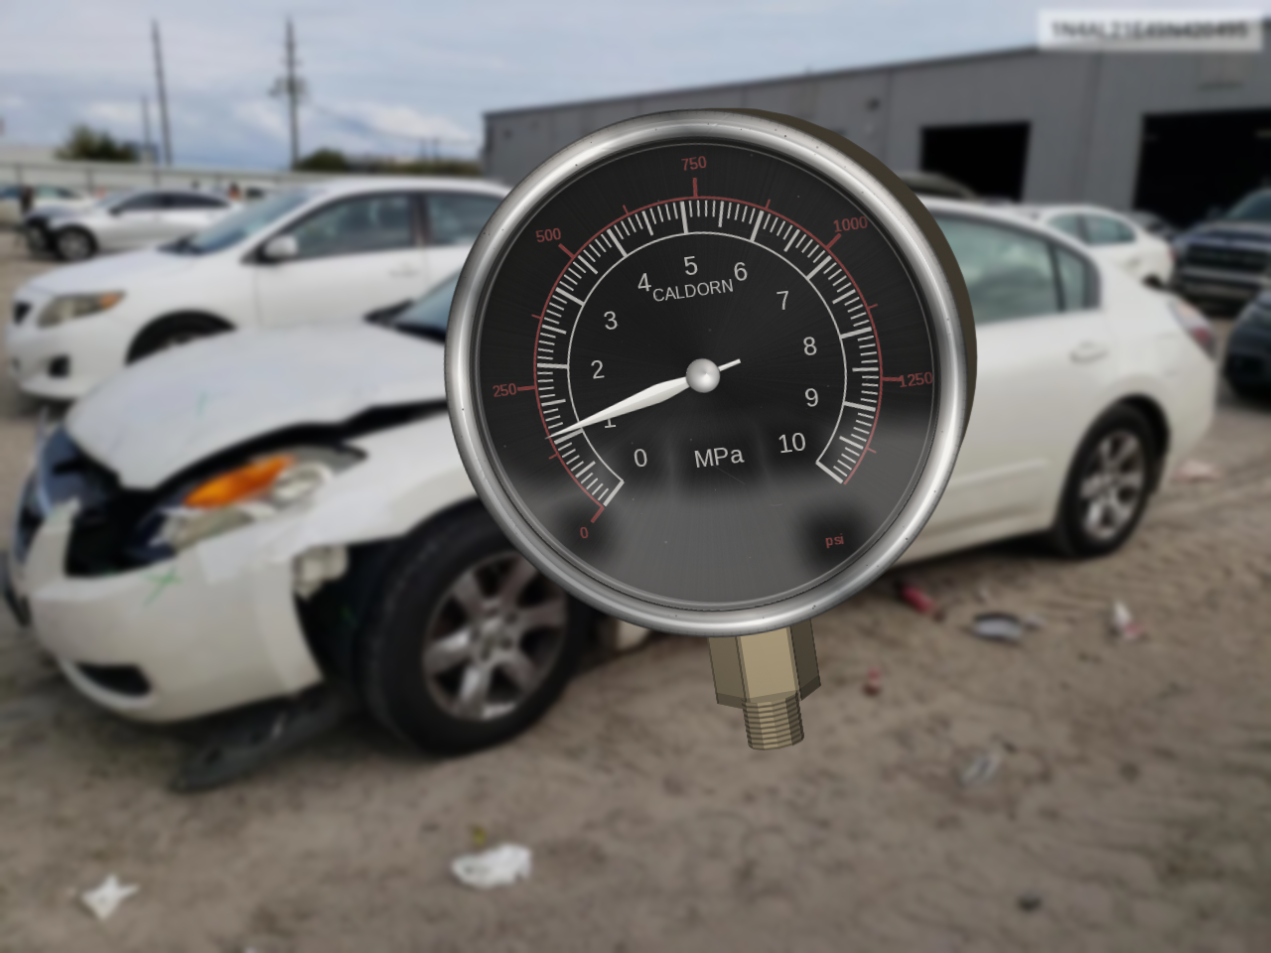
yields 1.1 MPa
